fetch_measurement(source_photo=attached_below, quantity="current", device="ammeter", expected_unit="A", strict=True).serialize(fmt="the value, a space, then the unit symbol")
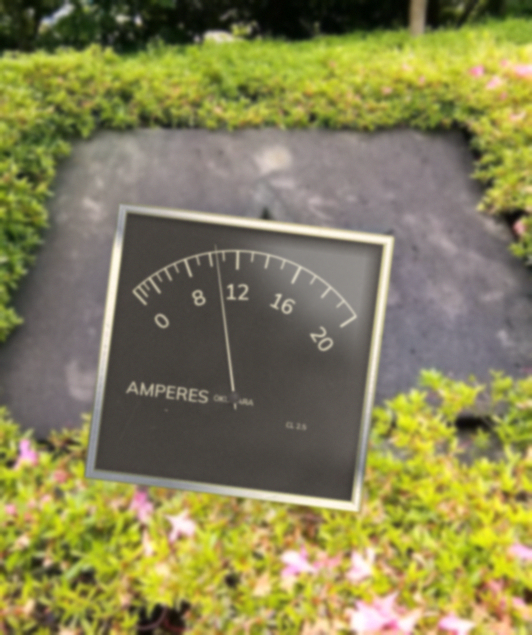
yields 10.5 A
